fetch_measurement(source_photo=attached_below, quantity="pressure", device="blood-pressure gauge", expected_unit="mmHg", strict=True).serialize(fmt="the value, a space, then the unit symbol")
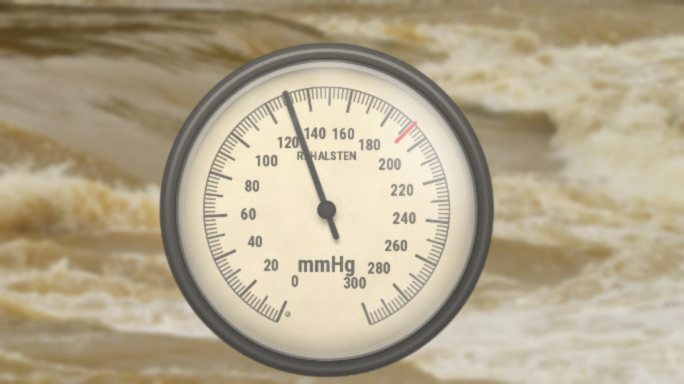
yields 130 mmHg
